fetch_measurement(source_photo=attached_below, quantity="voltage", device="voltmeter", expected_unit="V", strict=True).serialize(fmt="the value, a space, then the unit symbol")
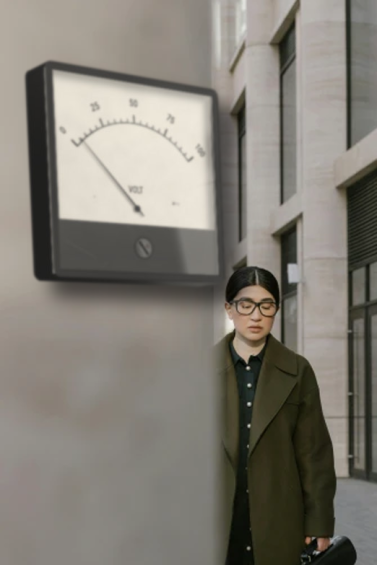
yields 5 V
